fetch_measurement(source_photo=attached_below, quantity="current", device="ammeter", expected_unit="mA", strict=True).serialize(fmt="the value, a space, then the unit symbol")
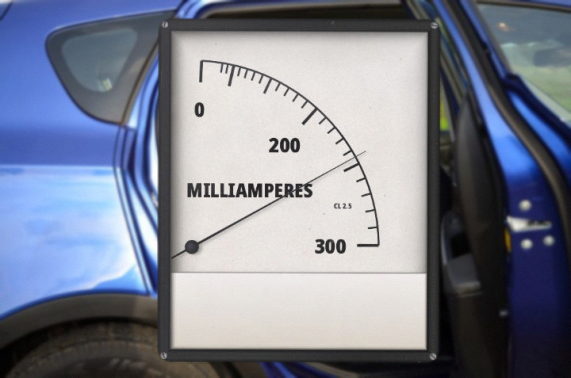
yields 245 mA
